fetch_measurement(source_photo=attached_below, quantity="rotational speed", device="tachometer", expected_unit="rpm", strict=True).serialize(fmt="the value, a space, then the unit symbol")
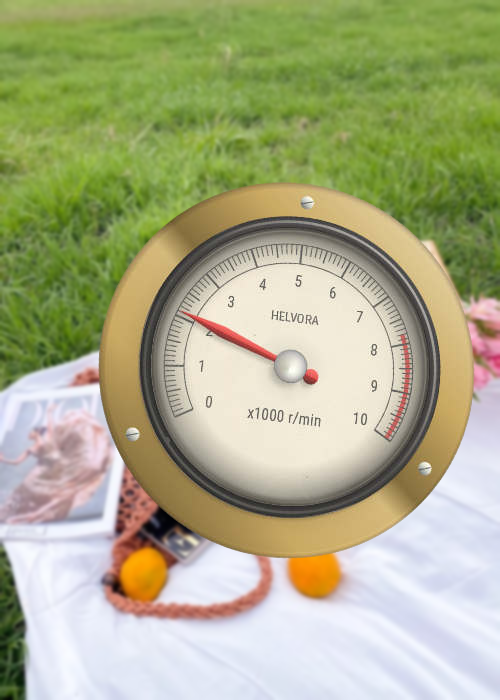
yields 2100 rpm
